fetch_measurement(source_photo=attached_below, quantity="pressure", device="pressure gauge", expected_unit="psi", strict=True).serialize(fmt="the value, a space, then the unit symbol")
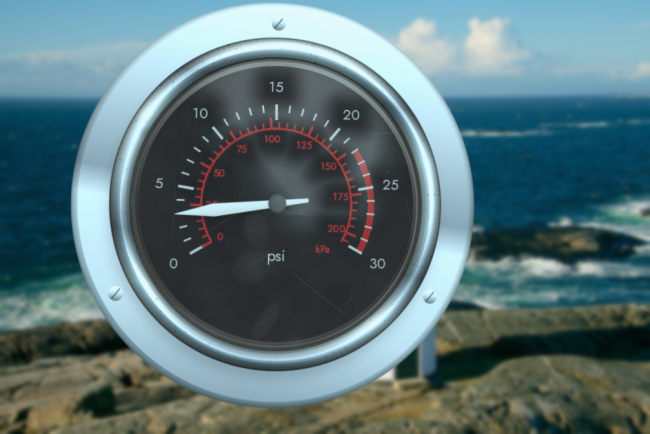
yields 3 psi
